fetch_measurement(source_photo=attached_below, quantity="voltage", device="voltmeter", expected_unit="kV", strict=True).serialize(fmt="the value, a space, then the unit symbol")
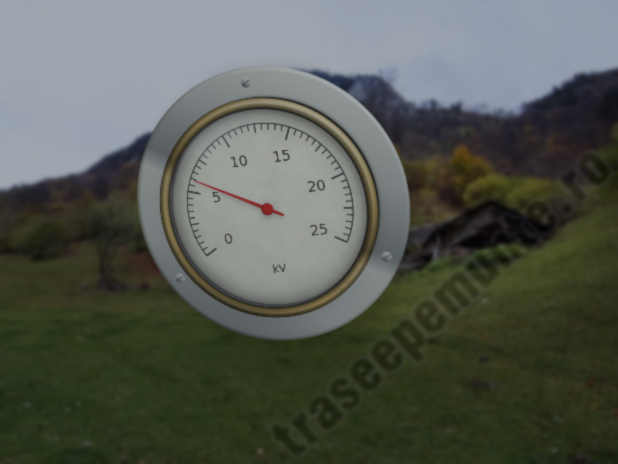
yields 6 kV
